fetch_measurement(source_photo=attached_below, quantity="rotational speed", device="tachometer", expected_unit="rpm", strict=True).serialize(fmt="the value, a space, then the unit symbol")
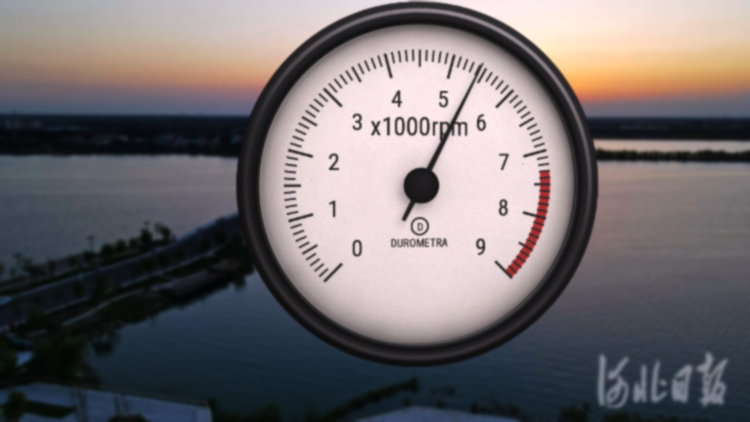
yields 5400 rpm
